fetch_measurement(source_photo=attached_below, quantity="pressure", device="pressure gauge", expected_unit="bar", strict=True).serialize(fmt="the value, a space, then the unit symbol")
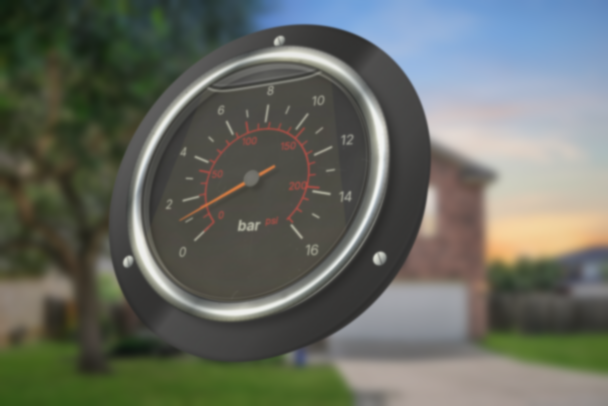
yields 1 bar
